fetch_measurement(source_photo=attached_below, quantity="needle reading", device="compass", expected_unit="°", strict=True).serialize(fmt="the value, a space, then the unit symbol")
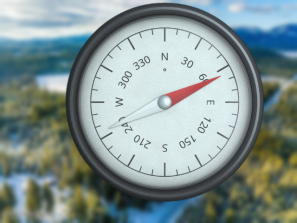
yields 65 °
